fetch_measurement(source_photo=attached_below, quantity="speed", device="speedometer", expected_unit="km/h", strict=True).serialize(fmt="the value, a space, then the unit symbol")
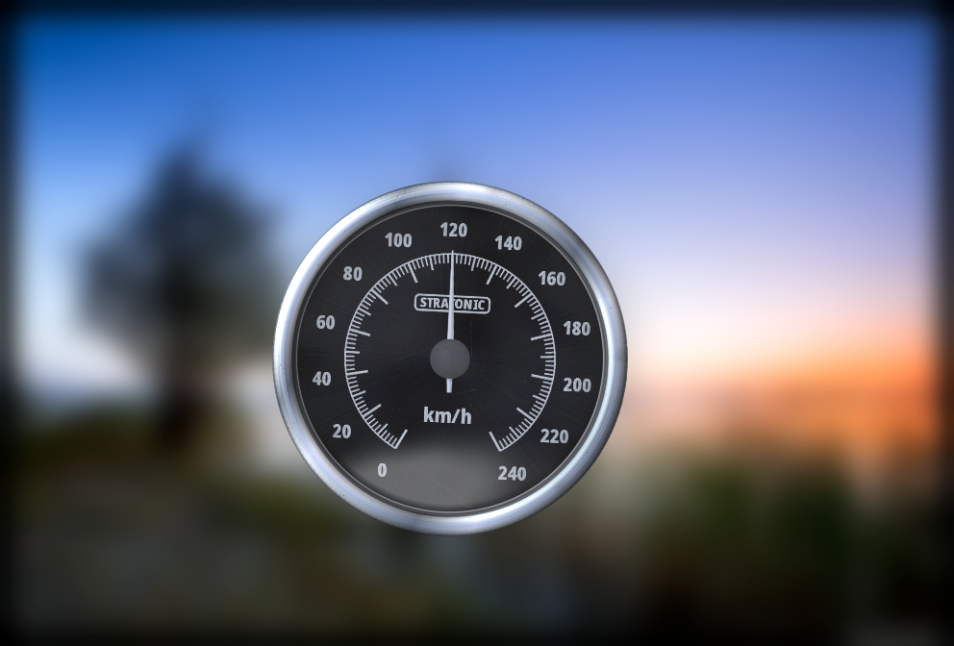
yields 120 km/h
